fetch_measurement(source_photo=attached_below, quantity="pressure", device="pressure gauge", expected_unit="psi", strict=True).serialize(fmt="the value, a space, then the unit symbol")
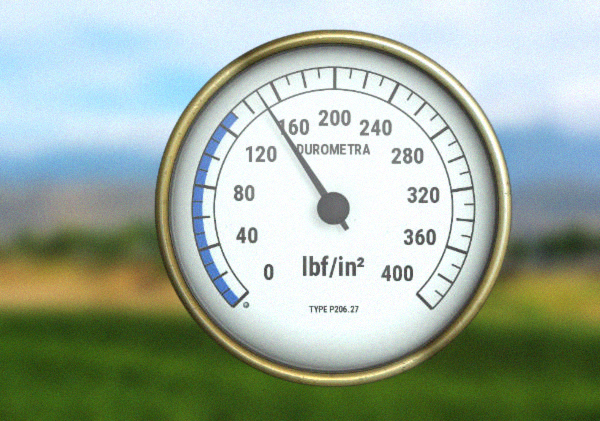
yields 150 psi
